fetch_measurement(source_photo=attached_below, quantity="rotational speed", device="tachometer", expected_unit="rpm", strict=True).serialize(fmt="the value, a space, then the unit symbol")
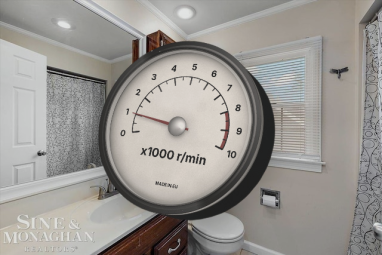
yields 1000 rpm
